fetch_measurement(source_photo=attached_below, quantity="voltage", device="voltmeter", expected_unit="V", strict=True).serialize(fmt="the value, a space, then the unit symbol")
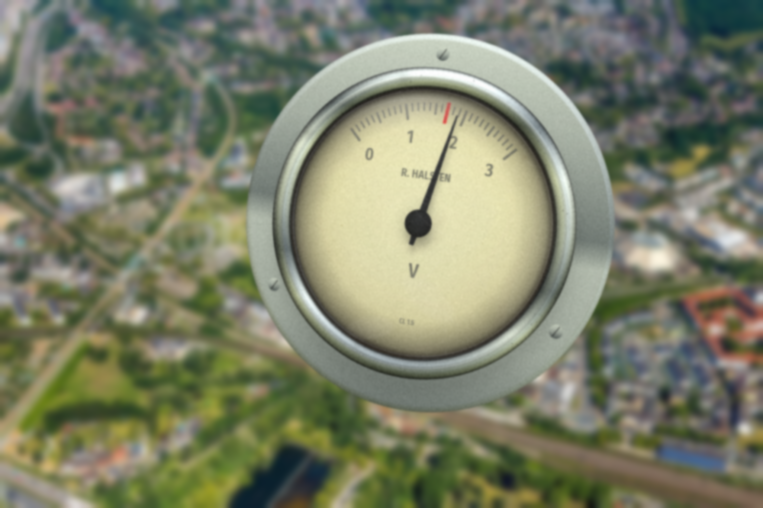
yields 1.9 V
